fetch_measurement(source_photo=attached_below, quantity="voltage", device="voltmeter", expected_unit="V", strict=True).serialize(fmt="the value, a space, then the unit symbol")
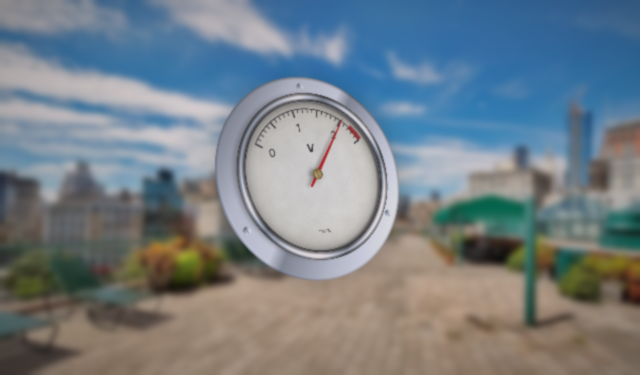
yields 2 V
